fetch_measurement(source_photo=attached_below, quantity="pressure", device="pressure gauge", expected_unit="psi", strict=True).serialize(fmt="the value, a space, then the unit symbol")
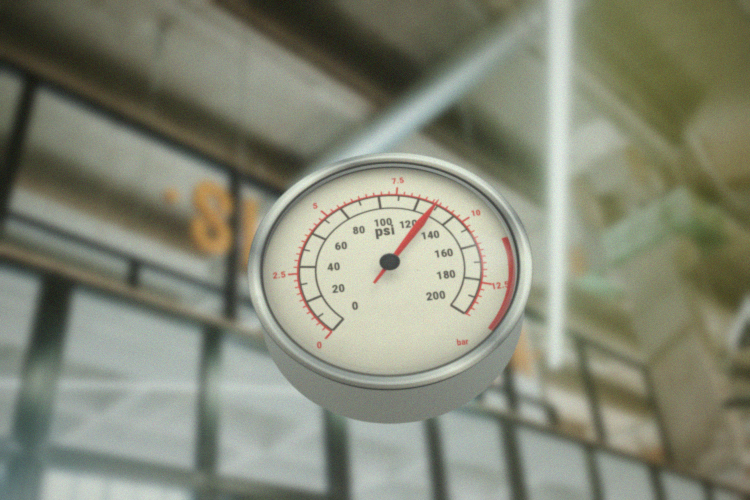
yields 130 psi
